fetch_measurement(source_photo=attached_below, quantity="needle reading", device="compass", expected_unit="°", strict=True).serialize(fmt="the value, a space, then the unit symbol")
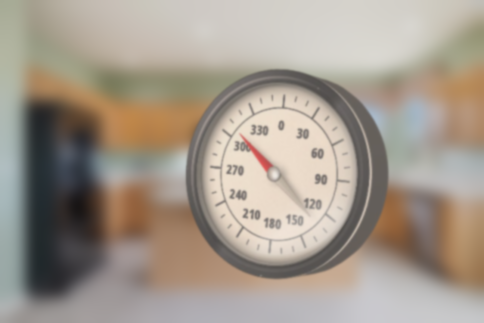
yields 310 °
